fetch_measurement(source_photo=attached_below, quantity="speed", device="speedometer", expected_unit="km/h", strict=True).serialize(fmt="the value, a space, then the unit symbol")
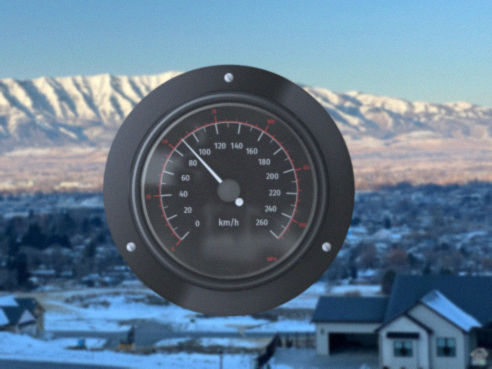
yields 90 km/h
